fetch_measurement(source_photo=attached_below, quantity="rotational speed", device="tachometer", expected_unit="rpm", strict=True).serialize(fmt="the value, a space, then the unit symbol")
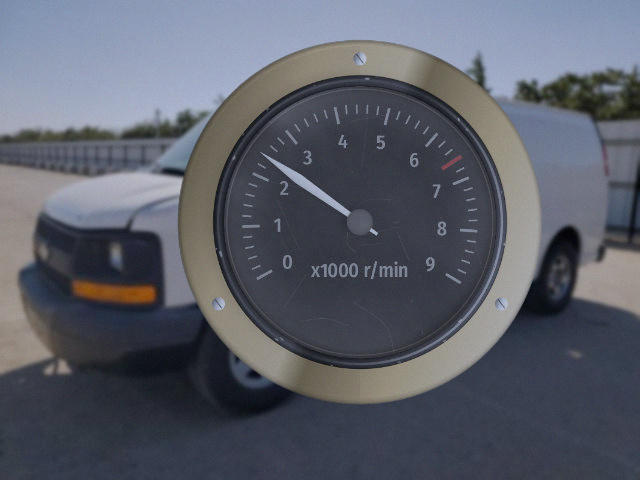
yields 2400 rpm
